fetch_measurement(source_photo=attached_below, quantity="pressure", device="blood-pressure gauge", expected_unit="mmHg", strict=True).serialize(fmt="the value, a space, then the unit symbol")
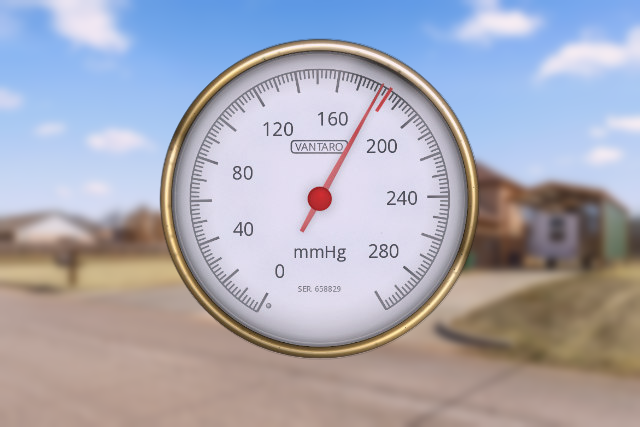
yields 180 mmHg
